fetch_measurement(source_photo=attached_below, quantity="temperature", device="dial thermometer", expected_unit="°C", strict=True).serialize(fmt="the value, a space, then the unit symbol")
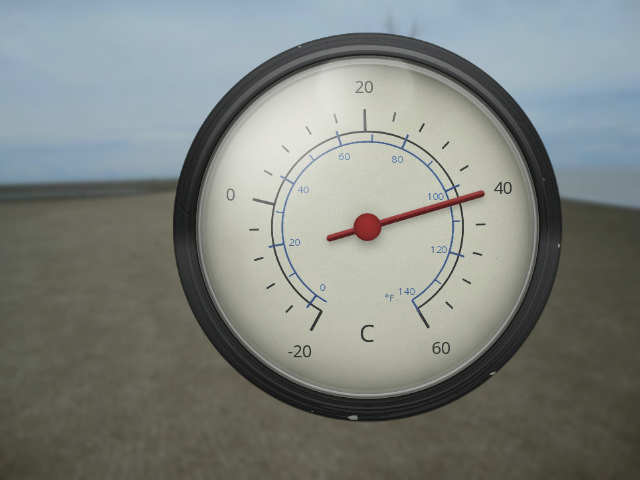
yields 40 °C
